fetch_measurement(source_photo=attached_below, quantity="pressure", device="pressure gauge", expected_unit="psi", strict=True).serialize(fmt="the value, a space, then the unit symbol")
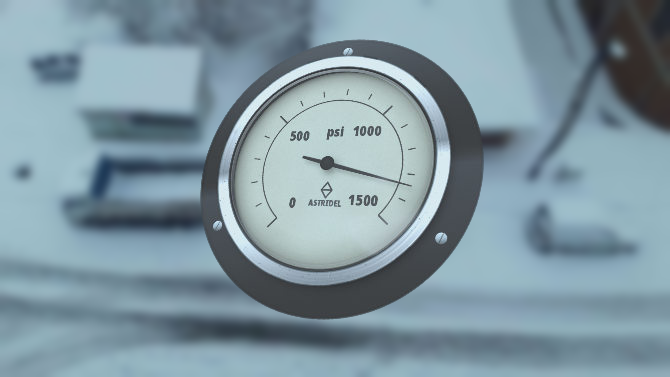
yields 1350 psi
